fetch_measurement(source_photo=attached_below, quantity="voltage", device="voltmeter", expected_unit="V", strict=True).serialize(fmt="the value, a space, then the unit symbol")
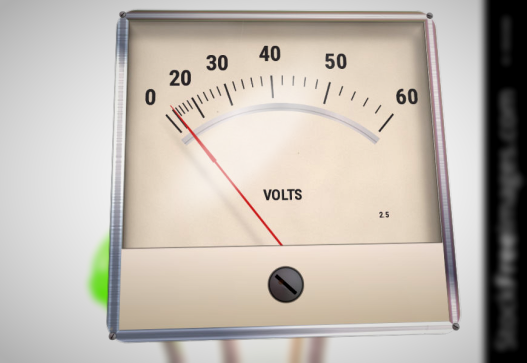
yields 10 V
